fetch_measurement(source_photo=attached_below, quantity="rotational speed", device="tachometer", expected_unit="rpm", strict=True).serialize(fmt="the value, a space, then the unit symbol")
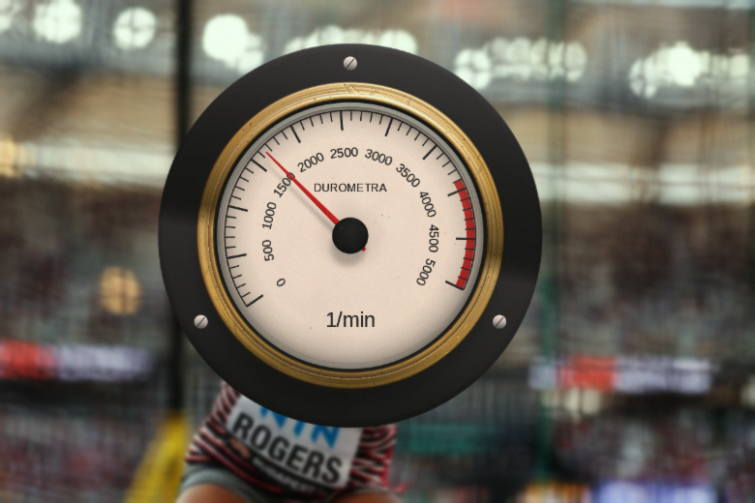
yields 1650 rpm
